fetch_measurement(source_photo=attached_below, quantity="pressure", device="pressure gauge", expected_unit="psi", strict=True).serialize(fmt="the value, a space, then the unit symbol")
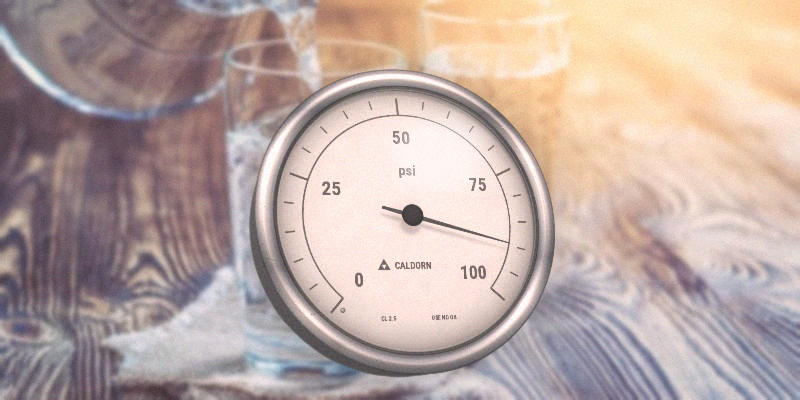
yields 90 psi
